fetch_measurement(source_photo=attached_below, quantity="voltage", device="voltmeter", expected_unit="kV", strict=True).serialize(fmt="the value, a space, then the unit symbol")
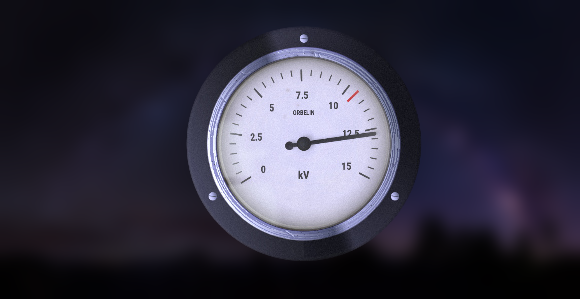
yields 12.75 kV
